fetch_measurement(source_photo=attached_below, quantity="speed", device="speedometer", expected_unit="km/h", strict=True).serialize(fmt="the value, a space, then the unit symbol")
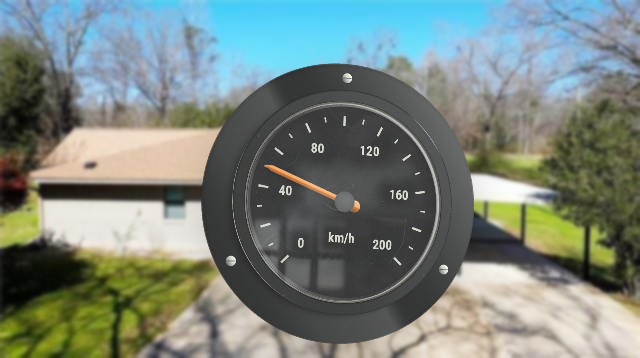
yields 50 km/h
